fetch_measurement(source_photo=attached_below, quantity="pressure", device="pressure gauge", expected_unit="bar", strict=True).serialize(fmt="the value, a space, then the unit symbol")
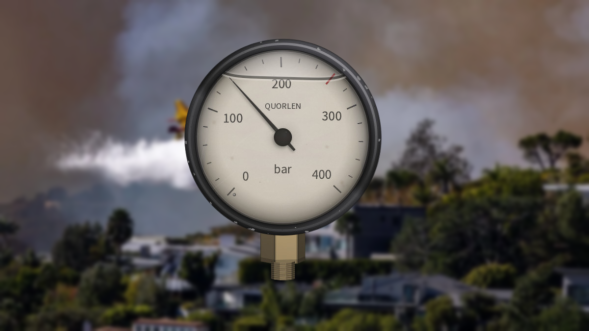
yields 140 bar
